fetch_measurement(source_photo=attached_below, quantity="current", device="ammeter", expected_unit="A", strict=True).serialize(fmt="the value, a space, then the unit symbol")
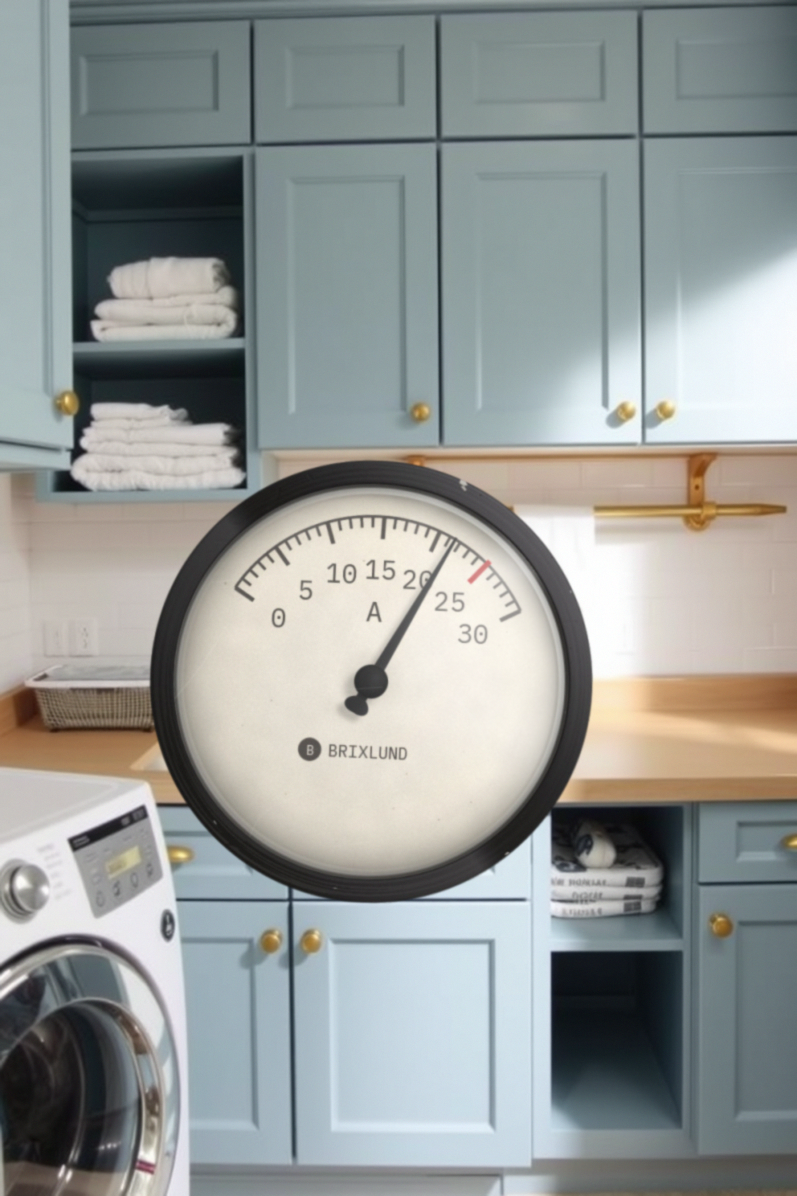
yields 21.5 A
